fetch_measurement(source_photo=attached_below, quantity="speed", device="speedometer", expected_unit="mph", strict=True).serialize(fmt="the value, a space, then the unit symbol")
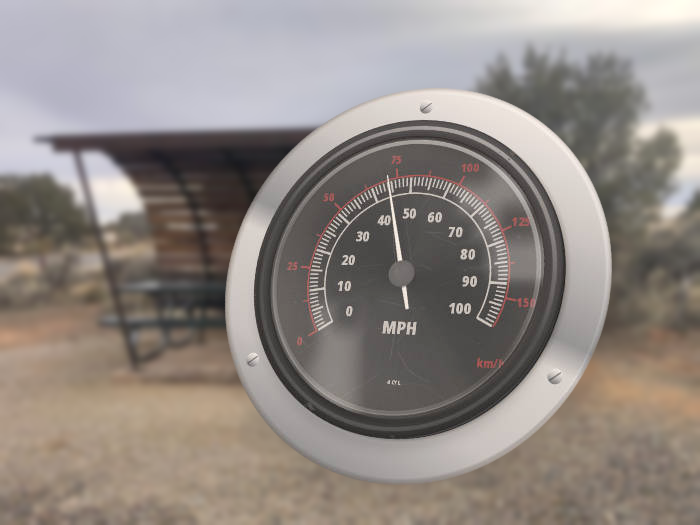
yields 45 mph
